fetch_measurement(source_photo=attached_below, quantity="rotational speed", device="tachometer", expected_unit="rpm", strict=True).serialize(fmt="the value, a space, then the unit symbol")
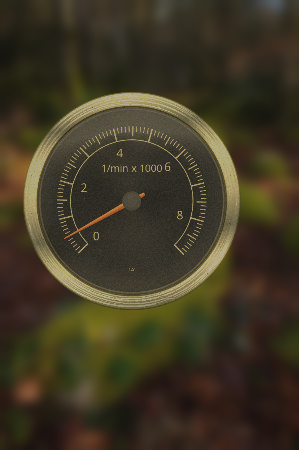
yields 500 rpm
